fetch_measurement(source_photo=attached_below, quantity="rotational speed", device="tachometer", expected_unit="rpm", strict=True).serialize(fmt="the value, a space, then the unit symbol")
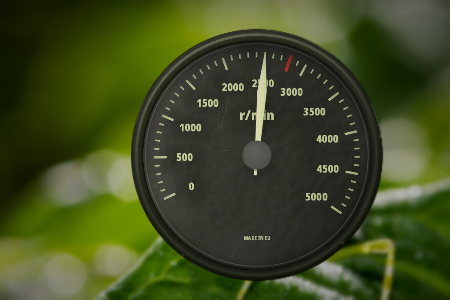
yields 2500 rpm
